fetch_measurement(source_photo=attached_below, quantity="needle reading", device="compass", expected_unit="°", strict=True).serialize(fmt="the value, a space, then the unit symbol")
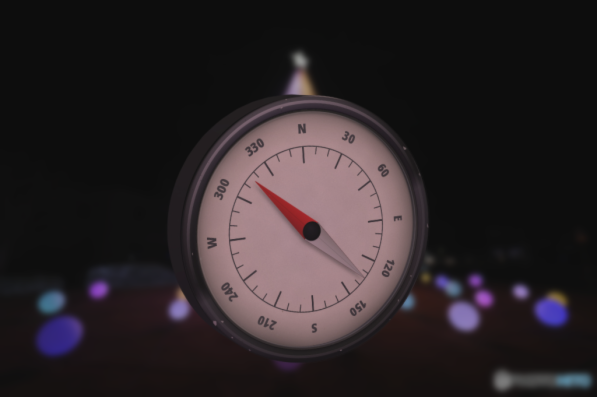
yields 315 °
